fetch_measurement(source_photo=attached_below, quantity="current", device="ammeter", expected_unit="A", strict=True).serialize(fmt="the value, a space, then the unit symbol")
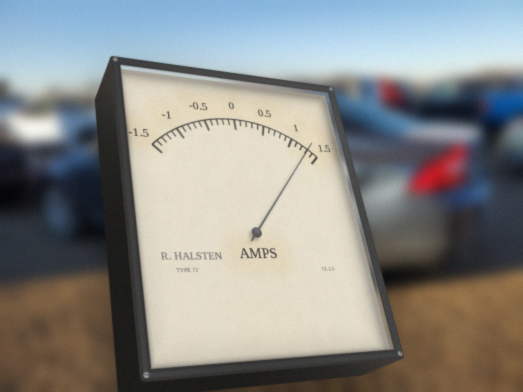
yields 1.3 A
